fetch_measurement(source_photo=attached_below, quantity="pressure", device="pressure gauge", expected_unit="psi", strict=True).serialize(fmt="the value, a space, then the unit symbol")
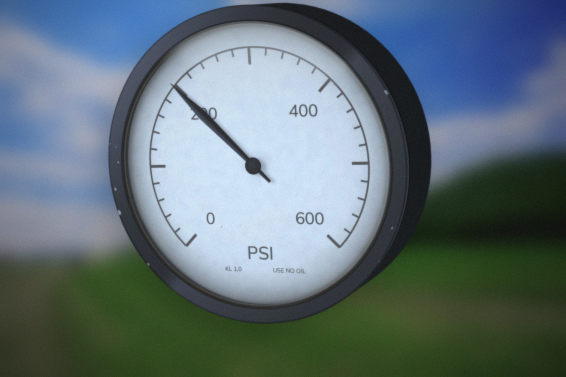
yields 200 psi
